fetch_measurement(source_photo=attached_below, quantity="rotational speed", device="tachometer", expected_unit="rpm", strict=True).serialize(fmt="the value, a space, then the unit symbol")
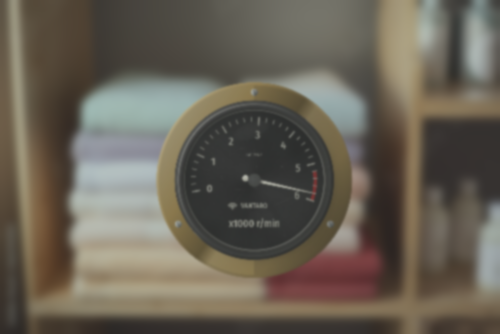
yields 5800 rpm
